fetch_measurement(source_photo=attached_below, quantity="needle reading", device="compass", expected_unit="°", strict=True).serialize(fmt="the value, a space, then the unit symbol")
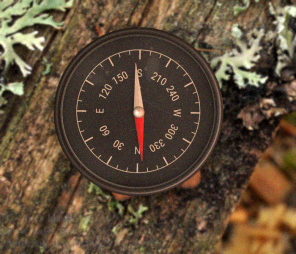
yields 355 °
